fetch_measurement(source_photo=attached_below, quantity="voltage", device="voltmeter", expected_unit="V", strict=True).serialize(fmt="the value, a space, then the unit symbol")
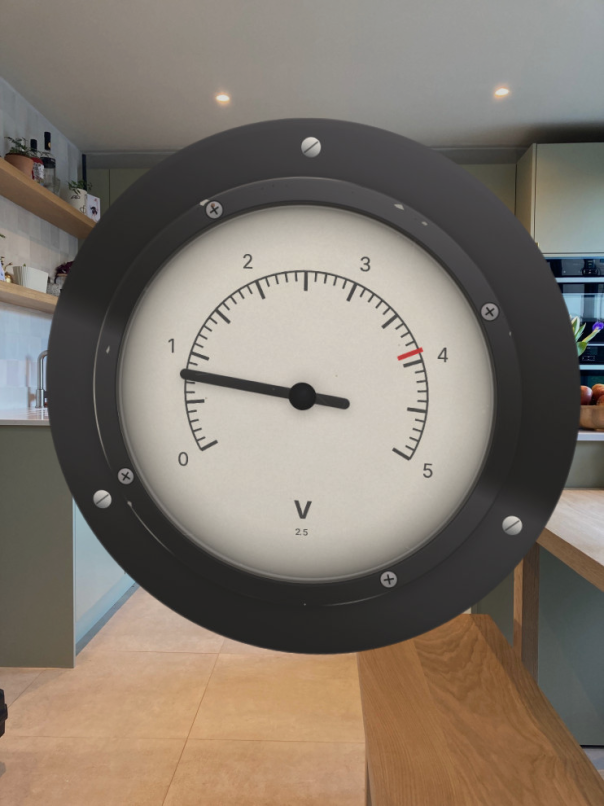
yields 0.8 V
